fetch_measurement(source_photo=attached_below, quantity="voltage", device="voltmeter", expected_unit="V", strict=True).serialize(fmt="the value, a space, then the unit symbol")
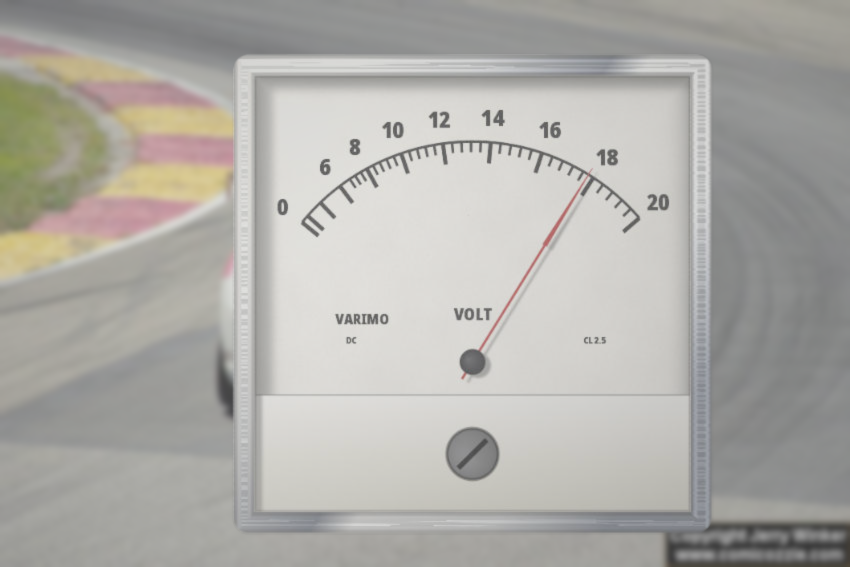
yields 17.8 V
